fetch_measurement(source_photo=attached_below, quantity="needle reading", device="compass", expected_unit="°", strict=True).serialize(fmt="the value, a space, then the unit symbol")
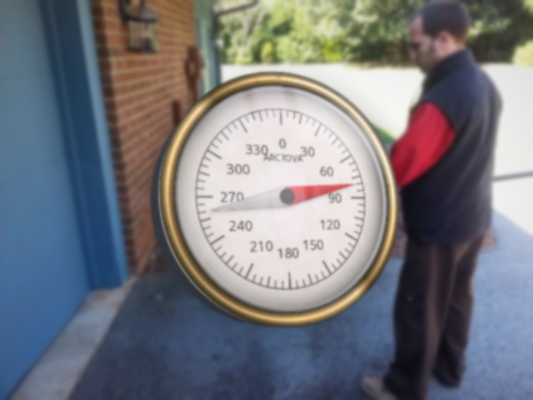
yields 80 °
